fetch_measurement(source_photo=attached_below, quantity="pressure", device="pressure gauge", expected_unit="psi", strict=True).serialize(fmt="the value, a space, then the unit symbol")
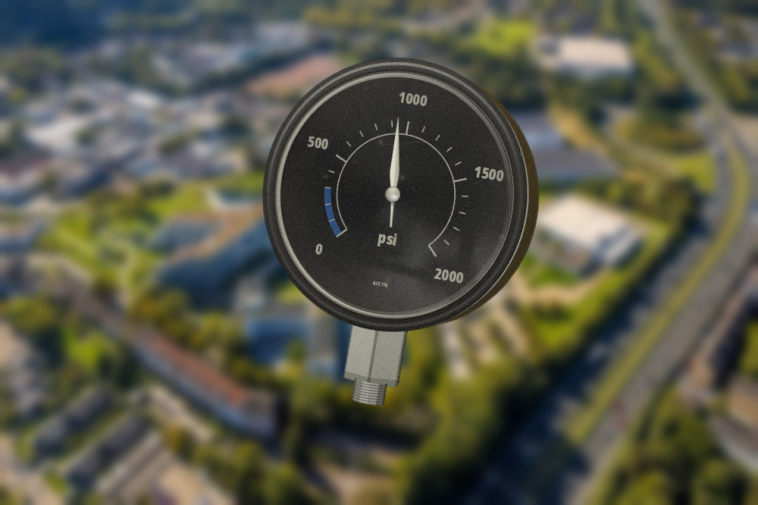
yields 950 psi
